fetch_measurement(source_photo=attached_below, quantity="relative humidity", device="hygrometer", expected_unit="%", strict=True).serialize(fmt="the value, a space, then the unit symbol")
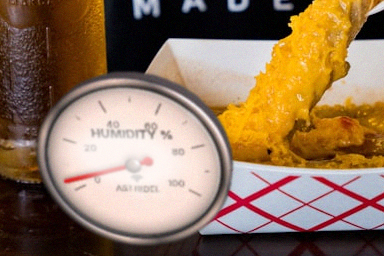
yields 5 %
